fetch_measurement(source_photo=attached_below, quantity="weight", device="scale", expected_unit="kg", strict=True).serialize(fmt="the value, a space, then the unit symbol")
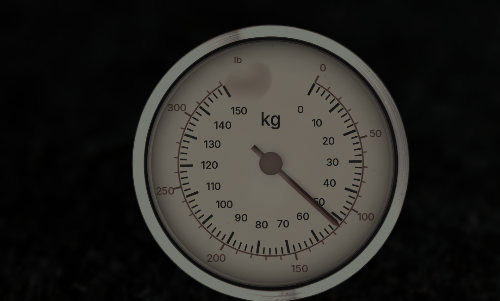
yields 52 kg
